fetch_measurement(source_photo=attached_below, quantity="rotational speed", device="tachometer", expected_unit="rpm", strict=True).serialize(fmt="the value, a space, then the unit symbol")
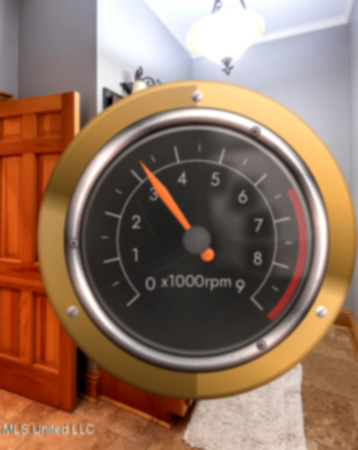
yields 3250 rpm
